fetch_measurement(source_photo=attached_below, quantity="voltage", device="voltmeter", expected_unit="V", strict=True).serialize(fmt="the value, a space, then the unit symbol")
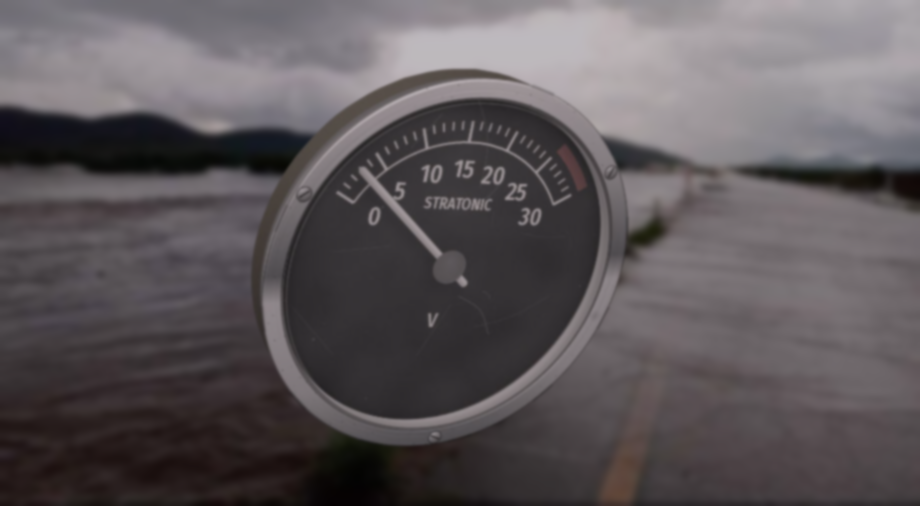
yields 3 V
